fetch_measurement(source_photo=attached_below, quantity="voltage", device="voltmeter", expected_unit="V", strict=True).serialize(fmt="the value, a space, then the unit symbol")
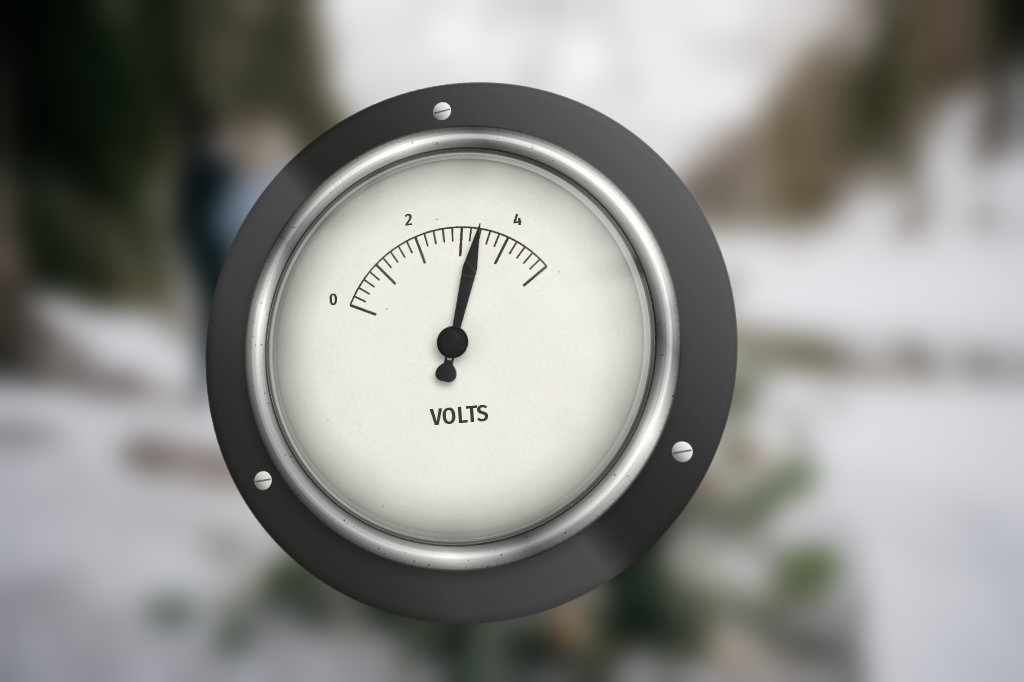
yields 3.4 V
